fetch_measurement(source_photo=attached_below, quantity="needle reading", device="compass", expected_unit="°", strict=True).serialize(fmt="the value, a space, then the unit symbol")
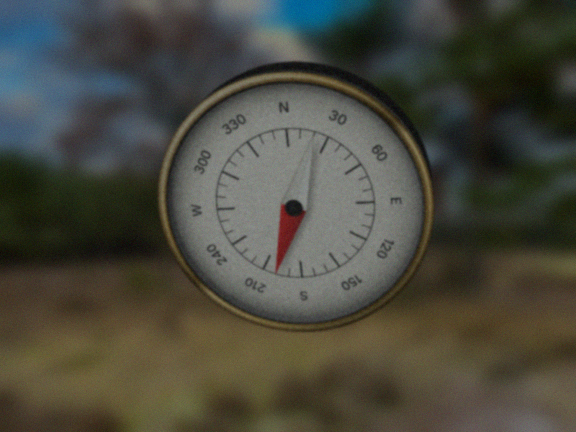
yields 200 °
